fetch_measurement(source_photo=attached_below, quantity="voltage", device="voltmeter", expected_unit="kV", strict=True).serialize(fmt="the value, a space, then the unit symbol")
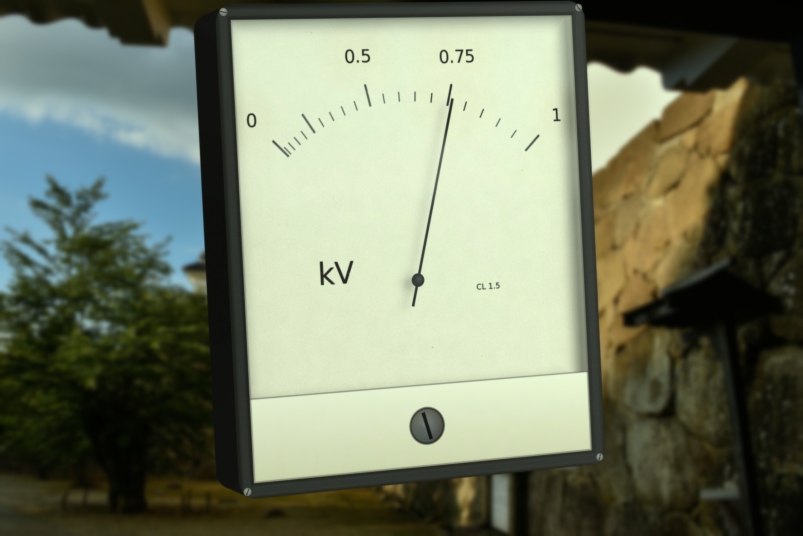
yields 0.75 kV
